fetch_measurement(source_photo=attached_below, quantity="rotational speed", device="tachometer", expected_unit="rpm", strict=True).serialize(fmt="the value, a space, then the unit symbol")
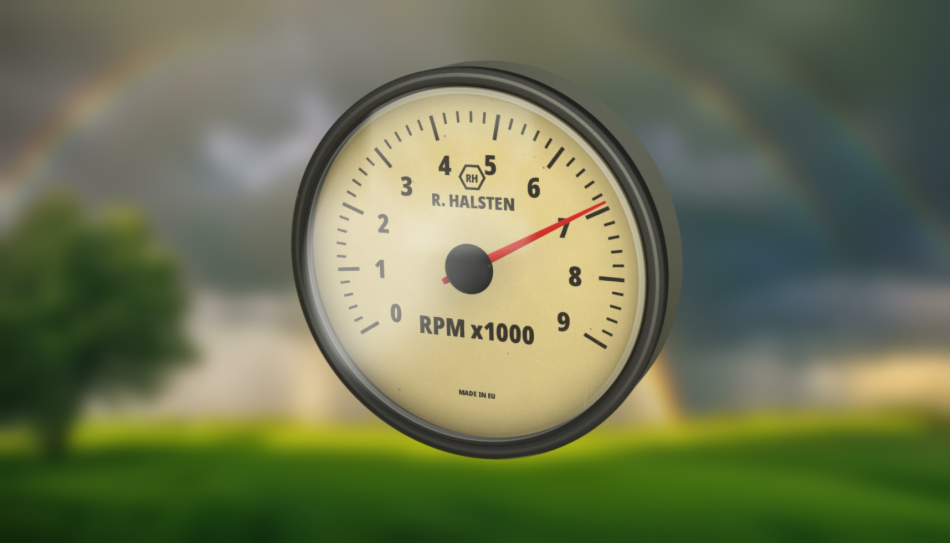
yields 6900 rpm
